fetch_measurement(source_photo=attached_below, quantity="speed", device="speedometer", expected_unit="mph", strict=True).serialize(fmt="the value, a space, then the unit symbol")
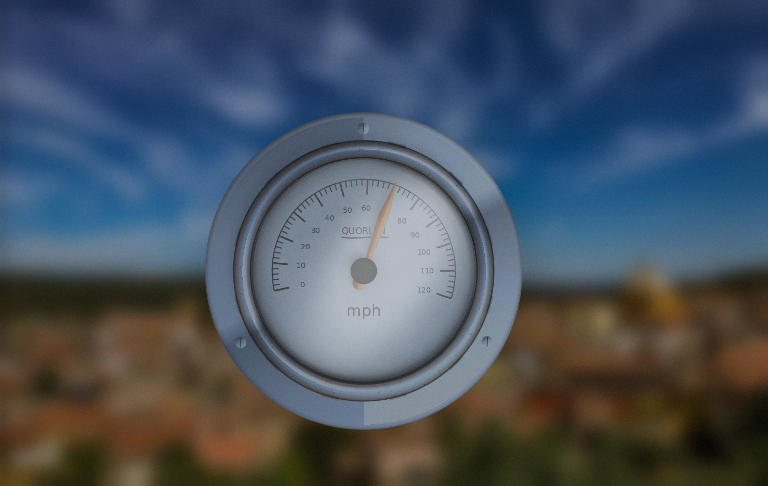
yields 70 mph
